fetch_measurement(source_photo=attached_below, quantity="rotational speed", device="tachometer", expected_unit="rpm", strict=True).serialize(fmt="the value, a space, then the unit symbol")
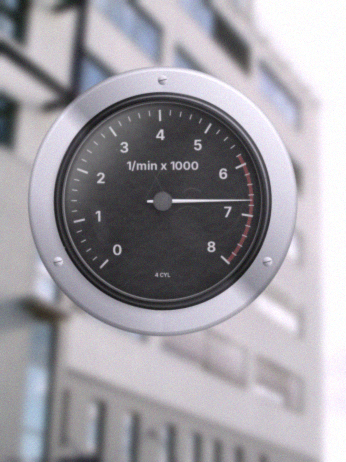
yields 6700 rpm
